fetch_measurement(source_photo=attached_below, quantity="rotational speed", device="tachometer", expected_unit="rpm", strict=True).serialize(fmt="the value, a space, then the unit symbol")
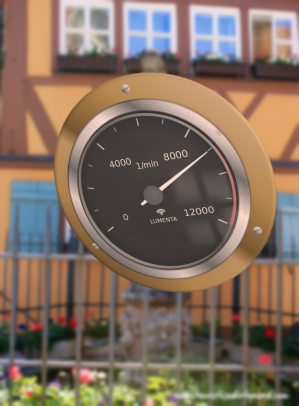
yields 9000 rpm
